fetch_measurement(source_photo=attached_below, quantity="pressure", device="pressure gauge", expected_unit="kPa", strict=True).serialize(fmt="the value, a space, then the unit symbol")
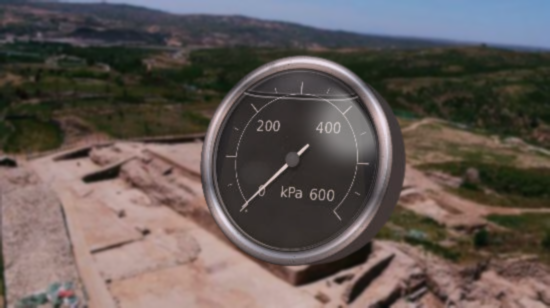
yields 0 kPa
